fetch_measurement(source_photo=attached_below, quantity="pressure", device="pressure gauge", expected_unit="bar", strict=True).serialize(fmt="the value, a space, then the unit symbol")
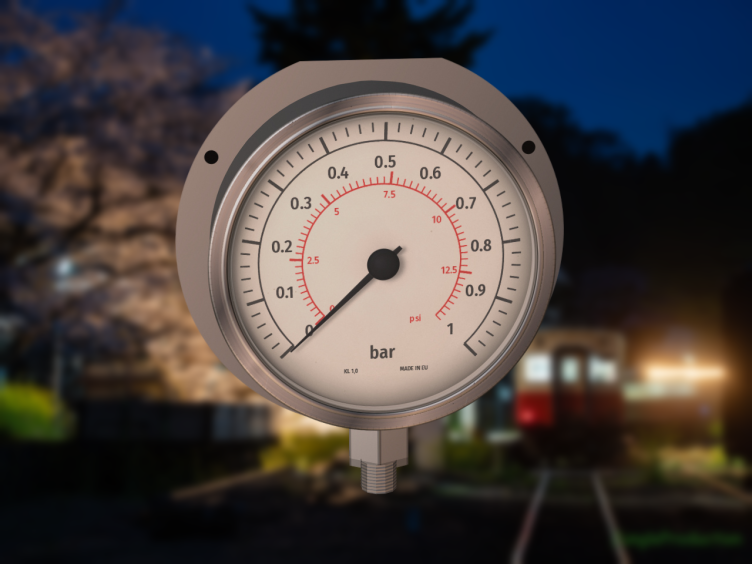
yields 0 bar
